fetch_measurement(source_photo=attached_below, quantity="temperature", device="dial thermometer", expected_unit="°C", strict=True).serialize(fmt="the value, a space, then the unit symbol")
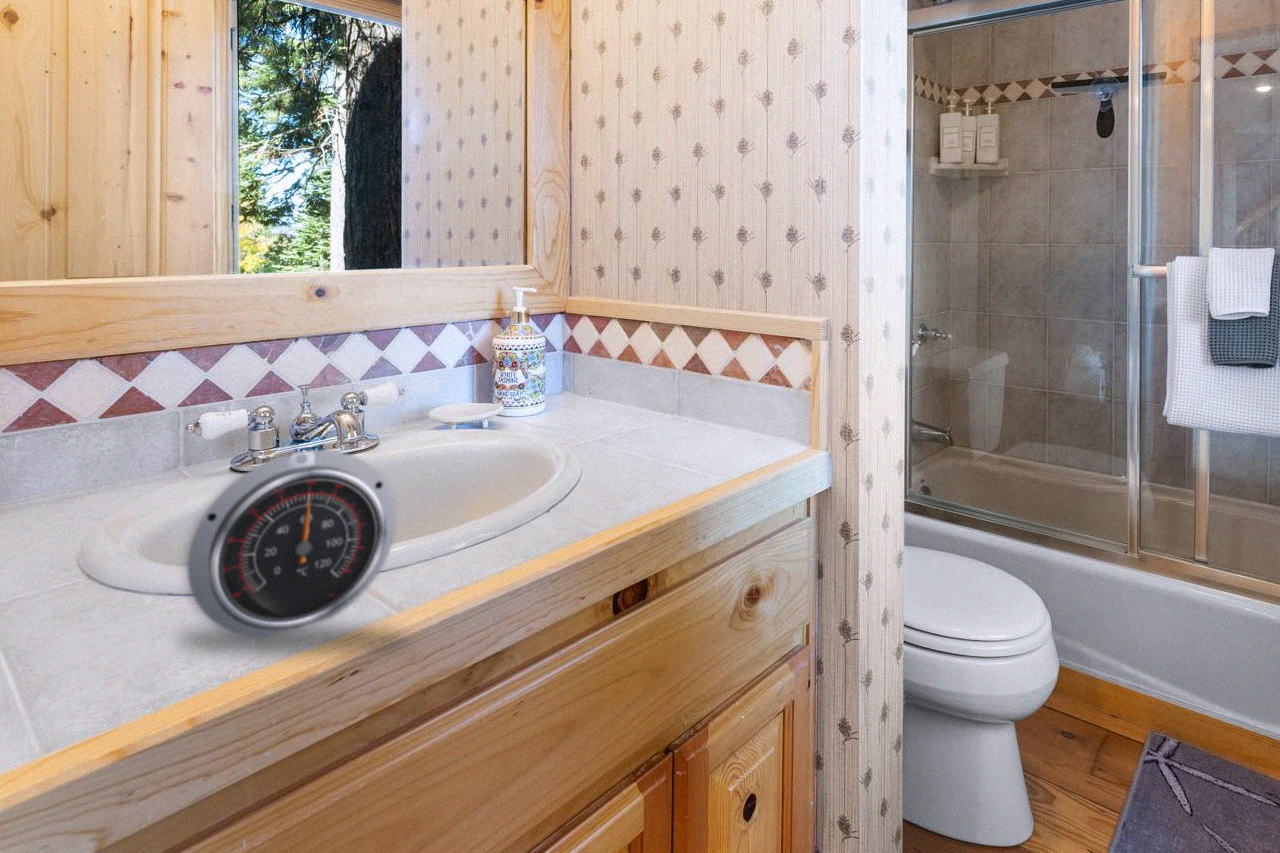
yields 60 °C
